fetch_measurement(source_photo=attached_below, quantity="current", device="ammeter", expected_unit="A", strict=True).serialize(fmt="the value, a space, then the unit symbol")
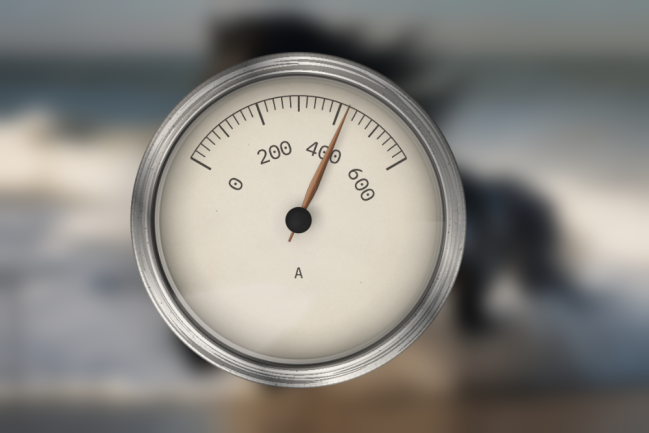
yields 420 A
